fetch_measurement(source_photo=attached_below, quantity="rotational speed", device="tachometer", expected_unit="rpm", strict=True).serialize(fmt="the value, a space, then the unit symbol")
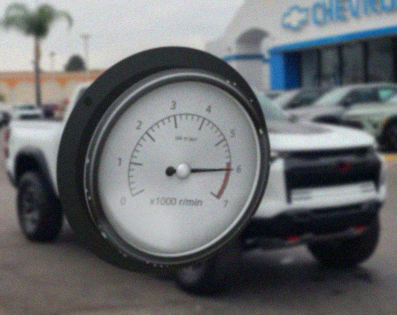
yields 6000 rpm
